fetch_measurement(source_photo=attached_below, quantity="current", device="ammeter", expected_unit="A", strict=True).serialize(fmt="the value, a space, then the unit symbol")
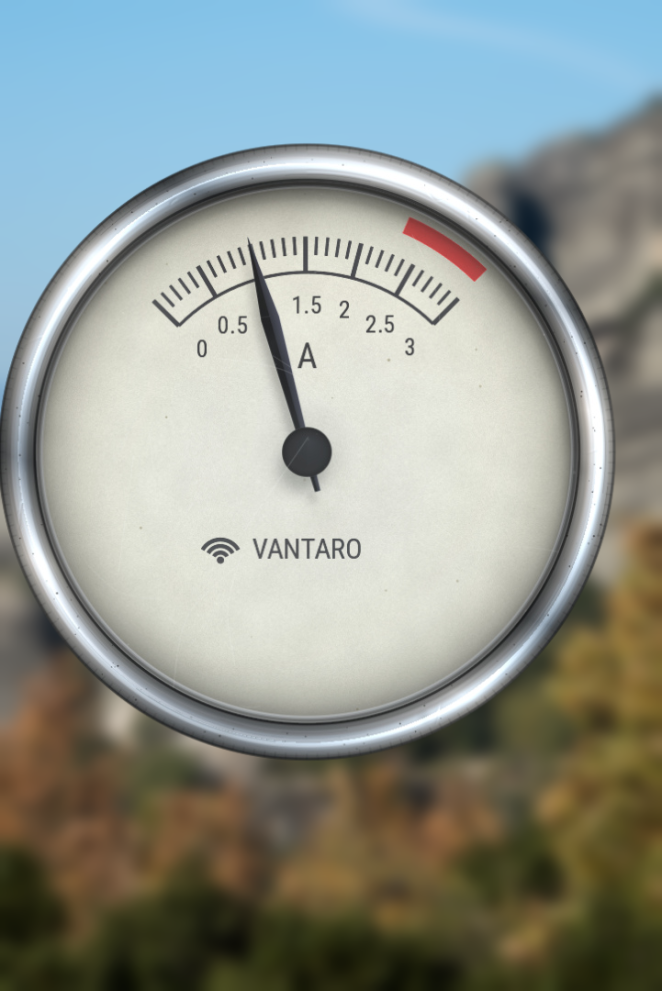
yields 1 A
